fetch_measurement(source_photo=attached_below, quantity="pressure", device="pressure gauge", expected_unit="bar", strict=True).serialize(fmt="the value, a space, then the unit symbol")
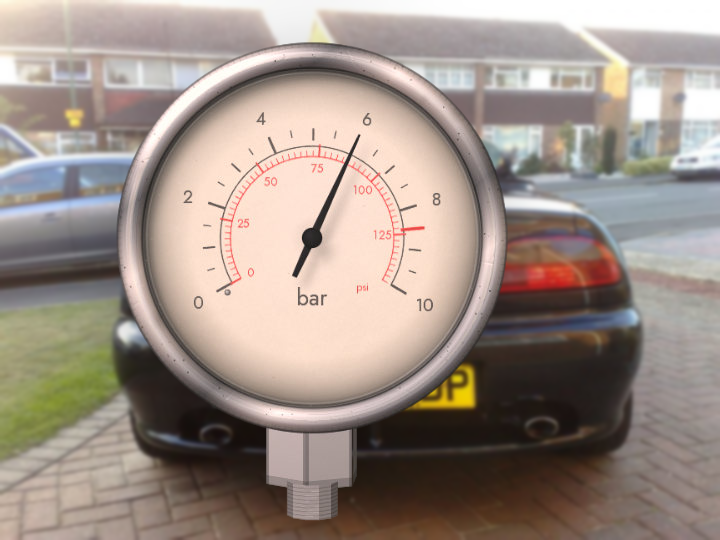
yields 6 bar
